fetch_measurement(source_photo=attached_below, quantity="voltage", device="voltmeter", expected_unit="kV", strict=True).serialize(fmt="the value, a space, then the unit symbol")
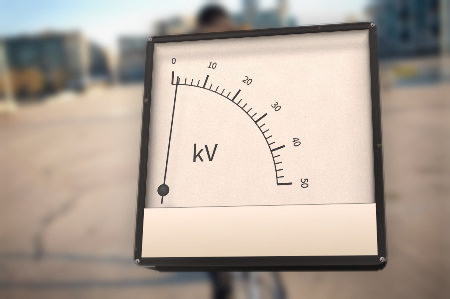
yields 2 kV
